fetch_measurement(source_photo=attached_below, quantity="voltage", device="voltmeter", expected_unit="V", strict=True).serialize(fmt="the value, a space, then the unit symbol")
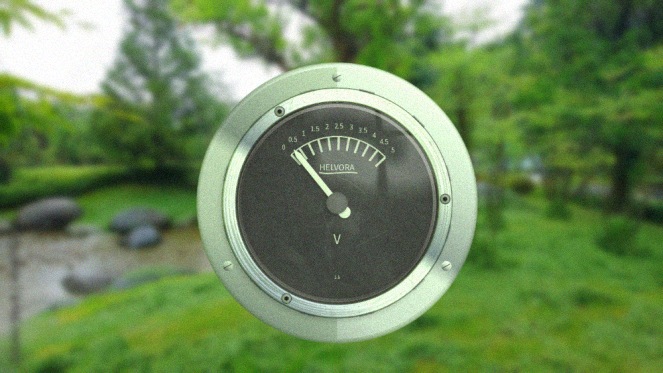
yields 0.25 V
